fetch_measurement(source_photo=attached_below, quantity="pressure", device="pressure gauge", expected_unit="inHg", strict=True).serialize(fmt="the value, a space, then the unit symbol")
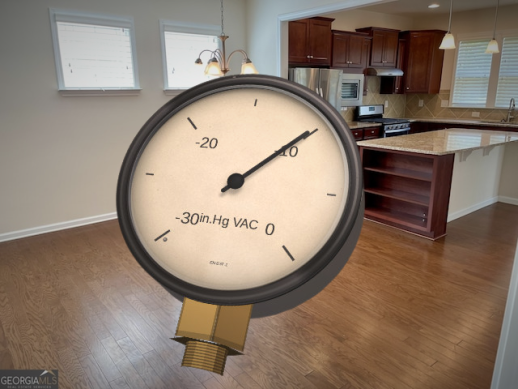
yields -10 inHg
